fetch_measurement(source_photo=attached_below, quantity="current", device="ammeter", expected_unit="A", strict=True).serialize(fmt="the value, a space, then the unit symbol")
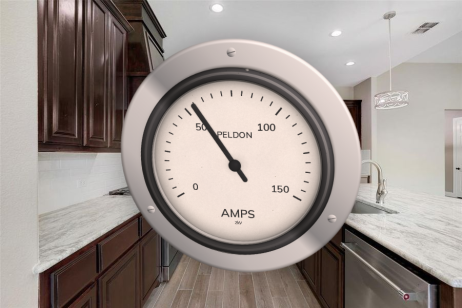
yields 55 A
